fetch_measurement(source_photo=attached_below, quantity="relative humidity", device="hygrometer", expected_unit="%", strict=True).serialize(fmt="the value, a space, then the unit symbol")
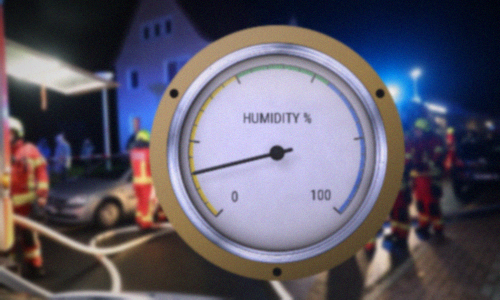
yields 12 %
